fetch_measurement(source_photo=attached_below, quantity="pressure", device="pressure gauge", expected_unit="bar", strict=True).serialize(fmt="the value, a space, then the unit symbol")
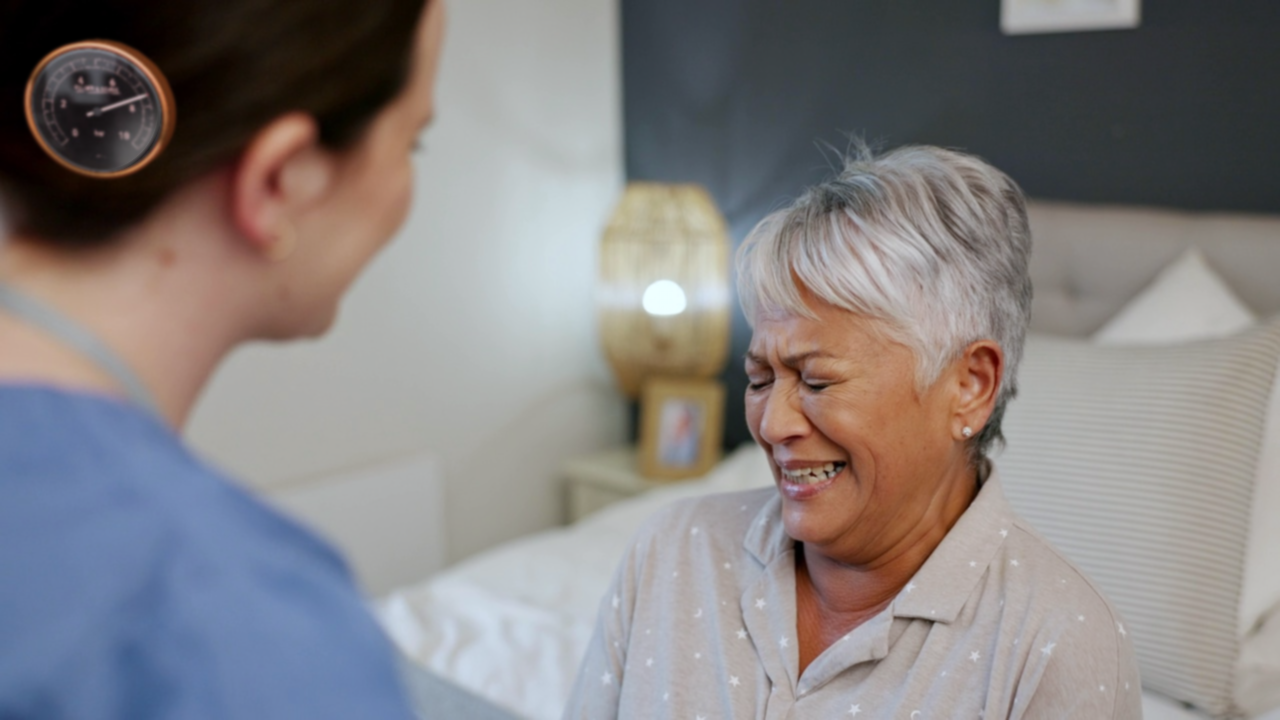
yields 7.5 bar
